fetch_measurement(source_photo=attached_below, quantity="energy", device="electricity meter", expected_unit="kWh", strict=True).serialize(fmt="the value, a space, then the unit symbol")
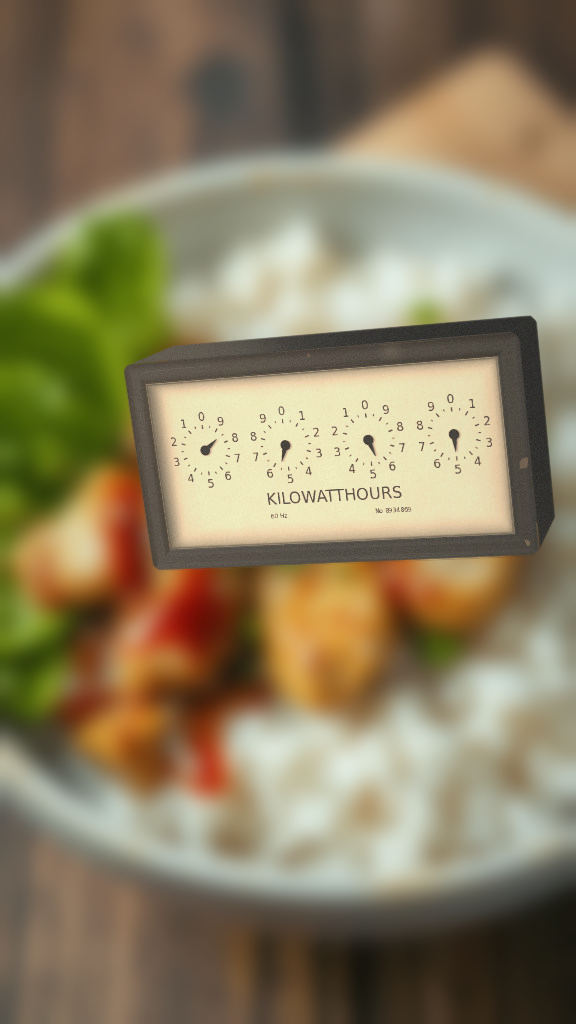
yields 8555 kWh
